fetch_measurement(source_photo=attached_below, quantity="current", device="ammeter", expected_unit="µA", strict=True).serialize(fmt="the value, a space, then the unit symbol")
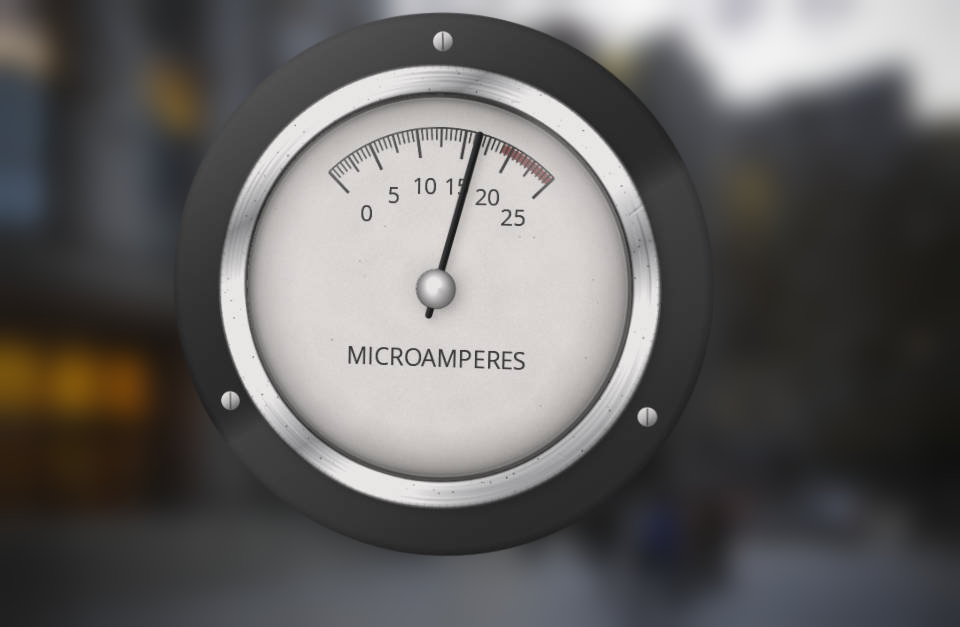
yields 16.5 µA
